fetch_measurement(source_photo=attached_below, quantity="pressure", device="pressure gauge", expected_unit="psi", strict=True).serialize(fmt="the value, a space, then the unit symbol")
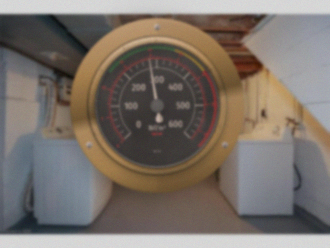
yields 280 psi
